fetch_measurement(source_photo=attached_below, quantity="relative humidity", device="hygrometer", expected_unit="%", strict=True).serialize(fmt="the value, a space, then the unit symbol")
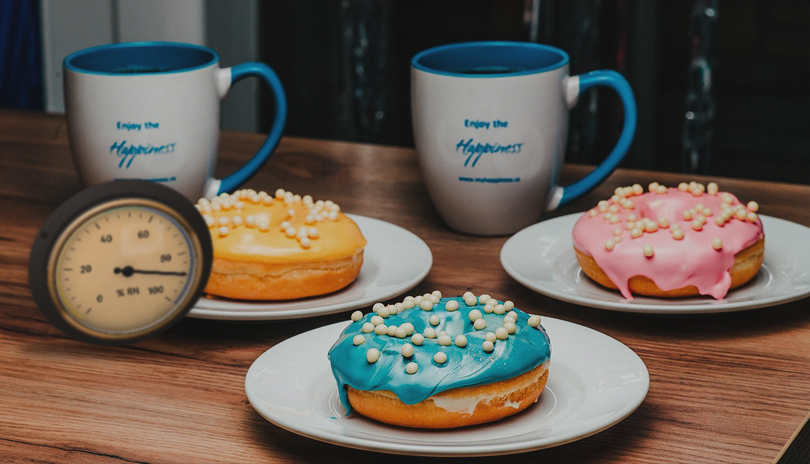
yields 88 %
